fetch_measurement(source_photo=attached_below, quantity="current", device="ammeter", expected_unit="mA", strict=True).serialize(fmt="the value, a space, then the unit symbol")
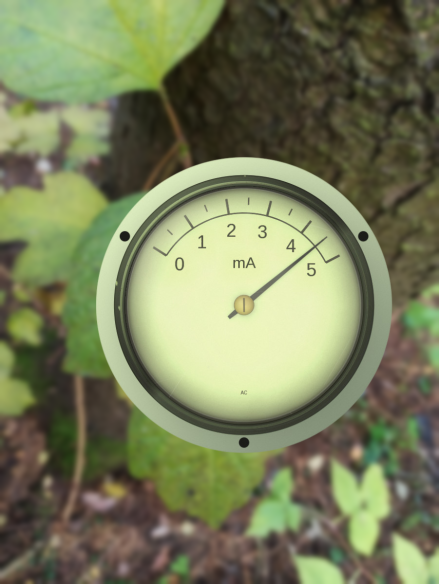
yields 4.5 mA
